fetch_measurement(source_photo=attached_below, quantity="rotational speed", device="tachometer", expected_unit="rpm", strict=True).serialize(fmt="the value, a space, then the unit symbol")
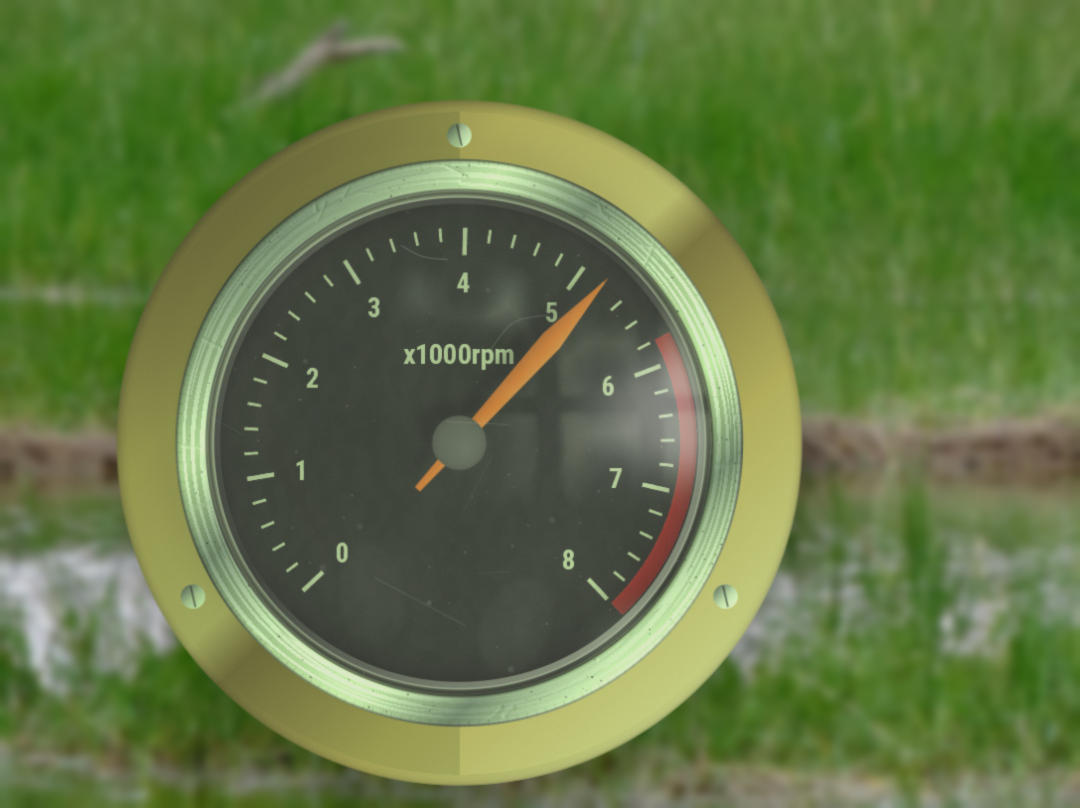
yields 5200 rpm
